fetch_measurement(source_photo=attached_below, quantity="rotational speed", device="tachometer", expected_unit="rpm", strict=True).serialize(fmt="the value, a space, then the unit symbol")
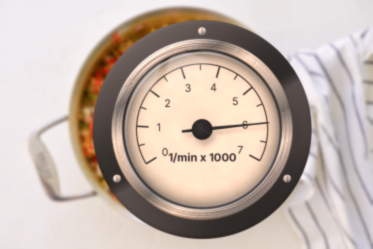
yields 6000 rpm
